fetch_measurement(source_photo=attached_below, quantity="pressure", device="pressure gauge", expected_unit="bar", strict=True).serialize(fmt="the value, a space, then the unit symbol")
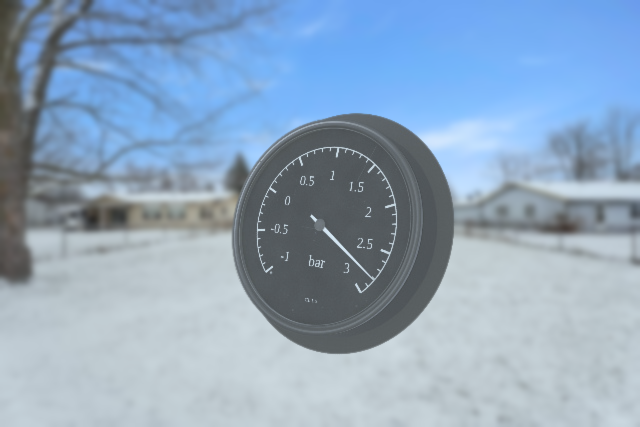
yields 2.8 bar
